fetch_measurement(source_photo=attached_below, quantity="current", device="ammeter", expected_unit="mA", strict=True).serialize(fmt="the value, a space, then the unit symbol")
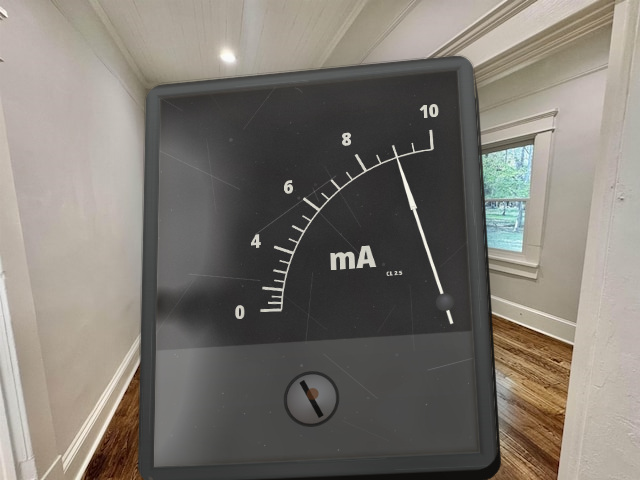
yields 9 mA
